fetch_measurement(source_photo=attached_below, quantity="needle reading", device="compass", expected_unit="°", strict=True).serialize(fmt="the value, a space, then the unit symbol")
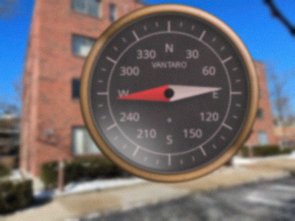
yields 265 °
